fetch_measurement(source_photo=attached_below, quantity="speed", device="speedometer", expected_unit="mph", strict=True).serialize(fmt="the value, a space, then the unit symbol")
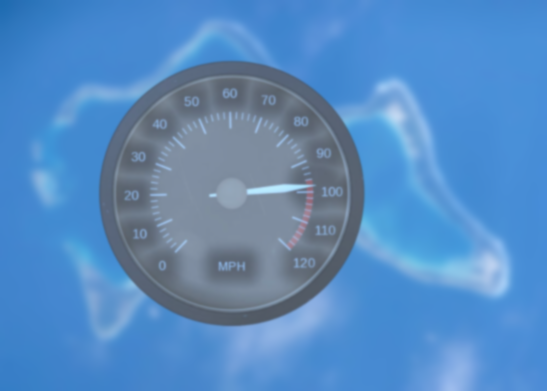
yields 98 mph
